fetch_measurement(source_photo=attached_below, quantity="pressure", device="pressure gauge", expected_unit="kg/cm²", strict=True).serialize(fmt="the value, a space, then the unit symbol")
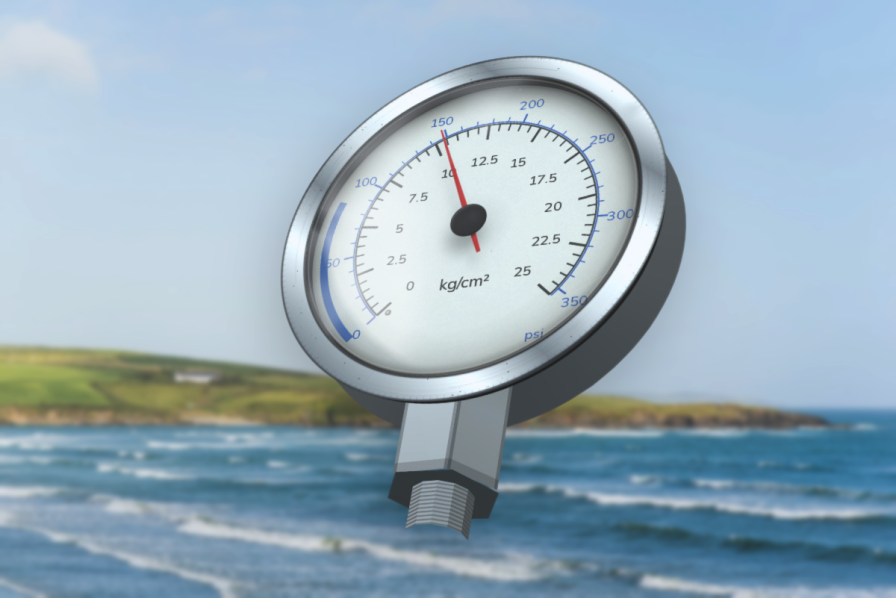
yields 10.5 kg/cm²
